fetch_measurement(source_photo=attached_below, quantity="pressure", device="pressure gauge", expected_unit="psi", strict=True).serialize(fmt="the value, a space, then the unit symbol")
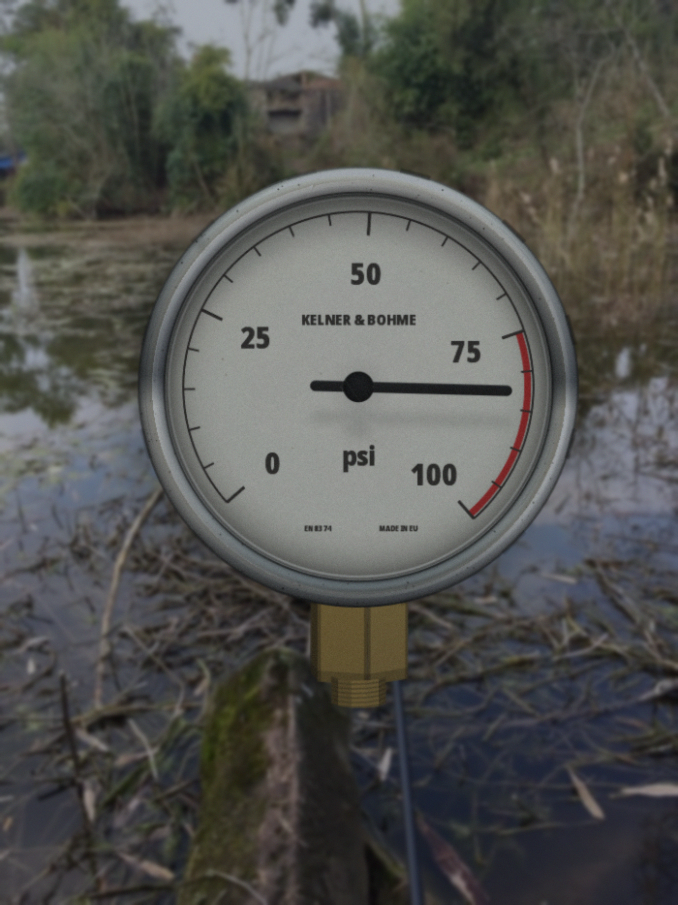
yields 82.5 psi
